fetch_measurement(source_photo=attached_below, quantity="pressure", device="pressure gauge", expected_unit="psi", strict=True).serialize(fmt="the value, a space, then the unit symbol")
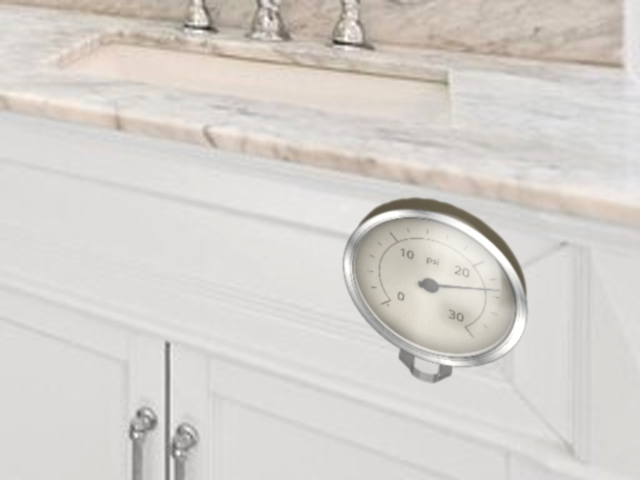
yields 23 psi
